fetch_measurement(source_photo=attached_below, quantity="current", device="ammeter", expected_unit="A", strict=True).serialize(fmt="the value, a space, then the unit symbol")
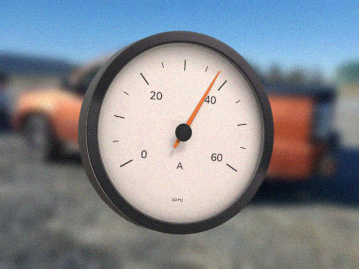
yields 37.5 A
